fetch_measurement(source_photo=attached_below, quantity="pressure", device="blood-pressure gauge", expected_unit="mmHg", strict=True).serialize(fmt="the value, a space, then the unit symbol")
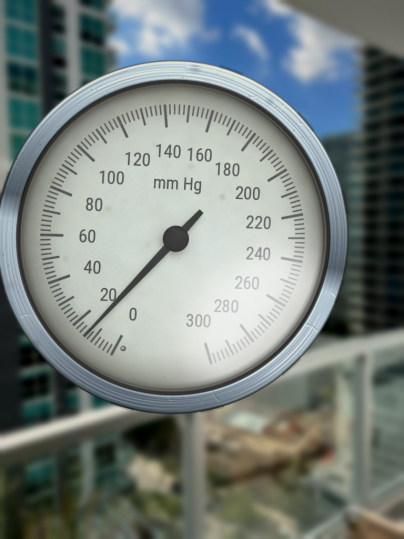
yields 14 mmHg
